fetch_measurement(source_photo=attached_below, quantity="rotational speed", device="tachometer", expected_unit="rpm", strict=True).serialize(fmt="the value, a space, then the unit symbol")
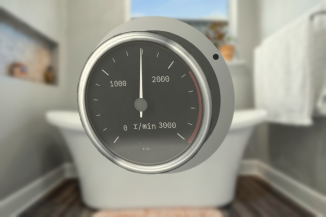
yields 1600 rpm
